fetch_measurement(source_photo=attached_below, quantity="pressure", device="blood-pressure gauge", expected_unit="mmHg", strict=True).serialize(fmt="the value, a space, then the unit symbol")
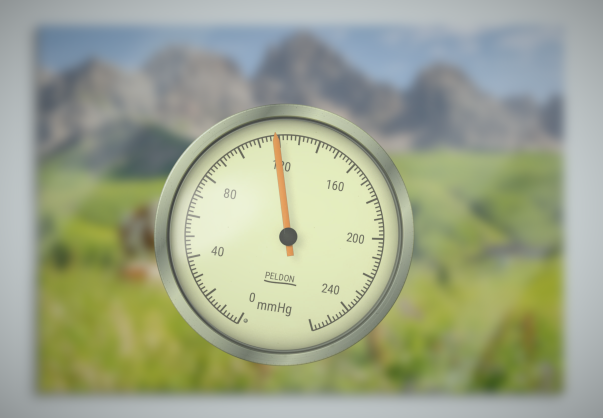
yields 118 mmHg
